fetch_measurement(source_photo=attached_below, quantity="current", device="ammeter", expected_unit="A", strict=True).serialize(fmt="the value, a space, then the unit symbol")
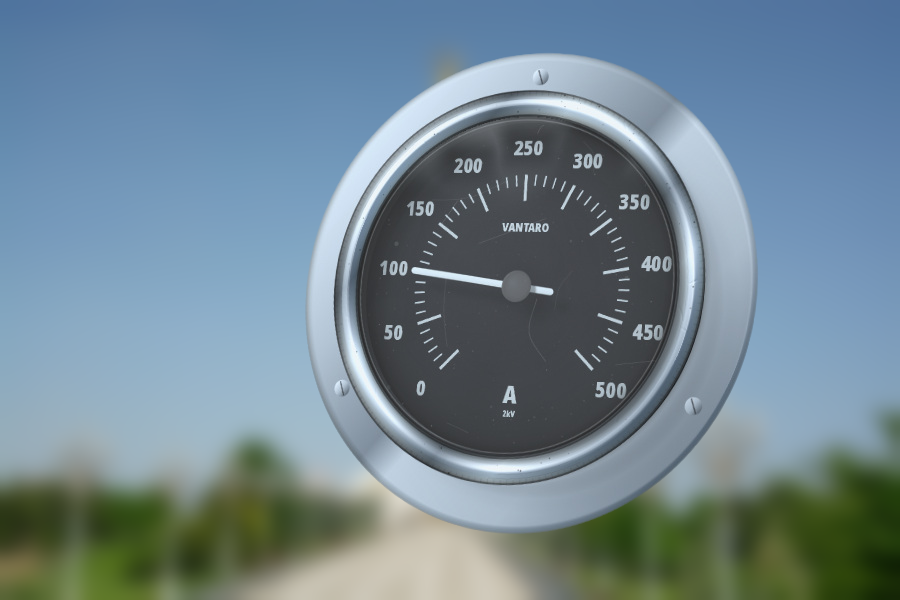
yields 100 A
